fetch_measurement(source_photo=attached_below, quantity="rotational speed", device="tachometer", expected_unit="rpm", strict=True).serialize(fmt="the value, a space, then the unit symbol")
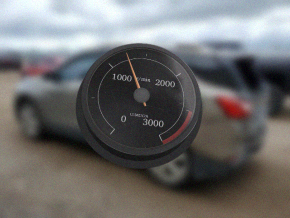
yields 1250 rpm
